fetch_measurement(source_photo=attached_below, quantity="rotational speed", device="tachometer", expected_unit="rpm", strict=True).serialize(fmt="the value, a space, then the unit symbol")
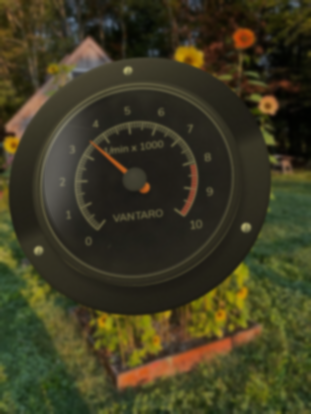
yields 3500 rpm
